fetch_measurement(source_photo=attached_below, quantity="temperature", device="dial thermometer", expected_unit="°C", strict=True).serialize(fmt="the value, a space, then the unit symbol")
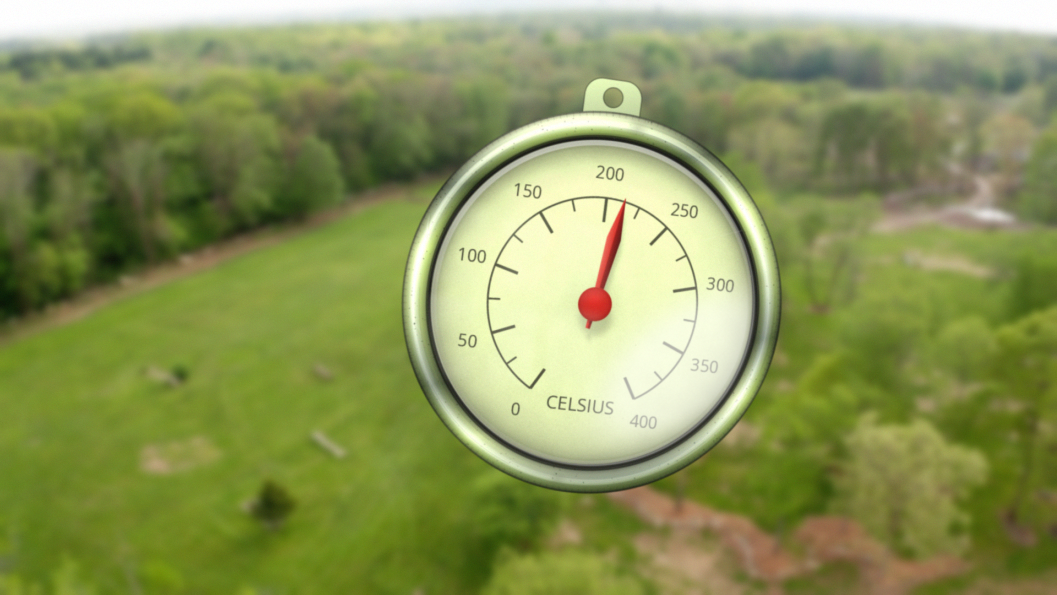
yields 212.5 °C
